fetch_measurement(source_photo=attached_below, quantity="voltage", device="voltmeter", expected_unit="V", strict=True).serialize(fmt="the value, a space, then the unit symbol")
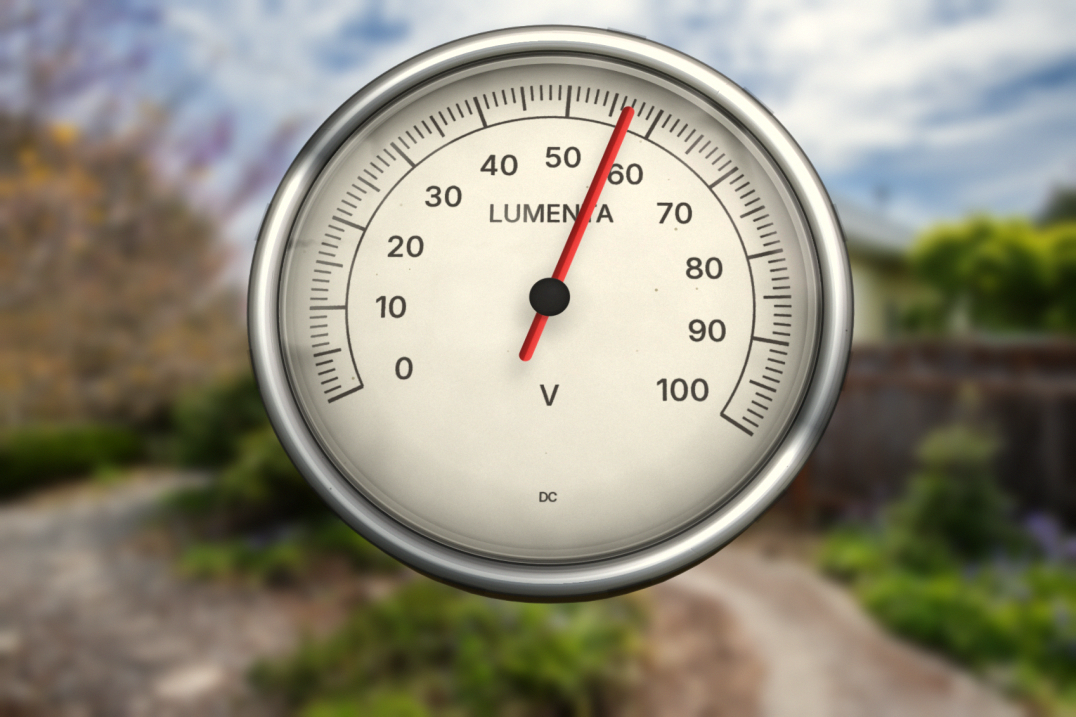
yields 57 V
